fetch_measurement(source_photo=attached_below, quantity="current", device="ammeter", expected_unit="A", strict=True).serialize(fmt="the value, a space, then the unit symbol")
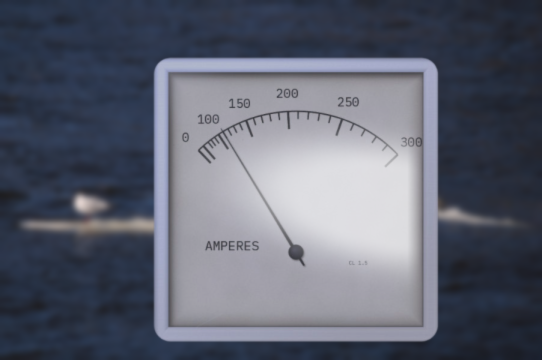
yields 110 A
